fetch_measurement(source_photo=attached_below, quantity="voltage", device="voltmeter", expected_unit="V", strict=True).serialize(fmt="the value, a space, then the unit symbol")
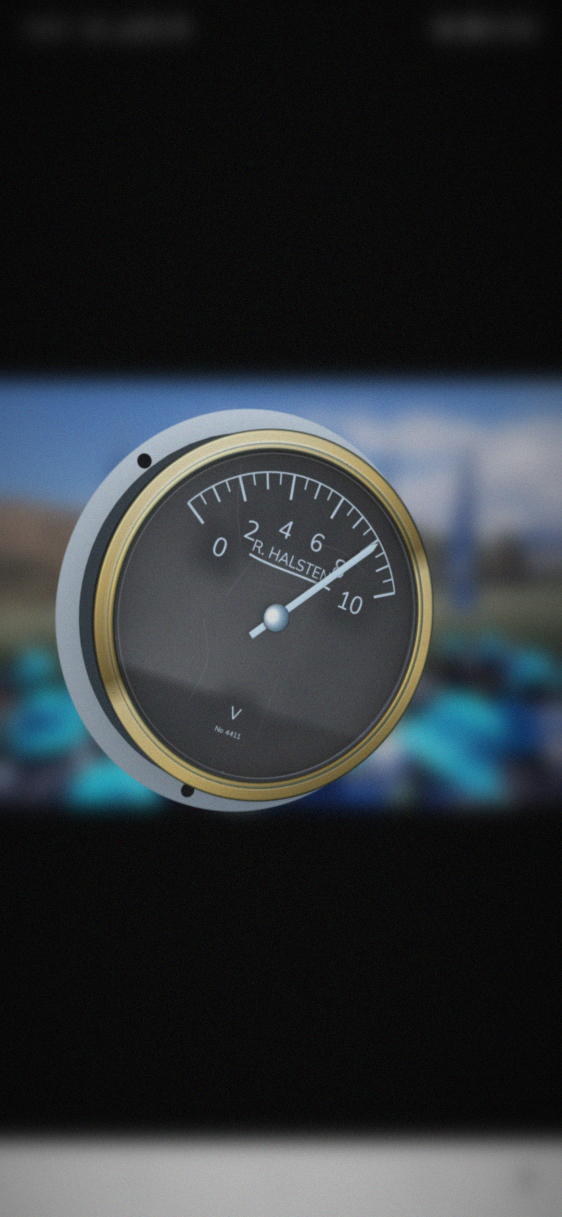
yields 8 V
